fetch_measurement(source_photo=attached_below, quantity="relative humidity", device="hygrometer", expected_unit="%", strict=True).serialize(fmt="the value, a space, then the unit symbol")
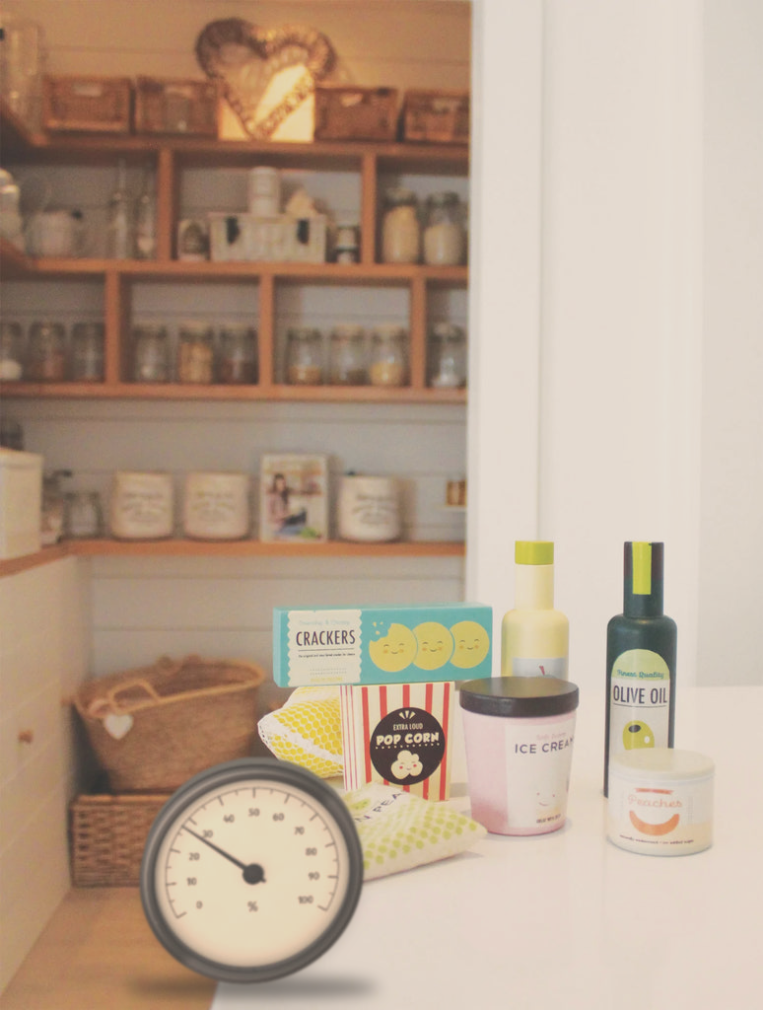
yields 27.5 %
